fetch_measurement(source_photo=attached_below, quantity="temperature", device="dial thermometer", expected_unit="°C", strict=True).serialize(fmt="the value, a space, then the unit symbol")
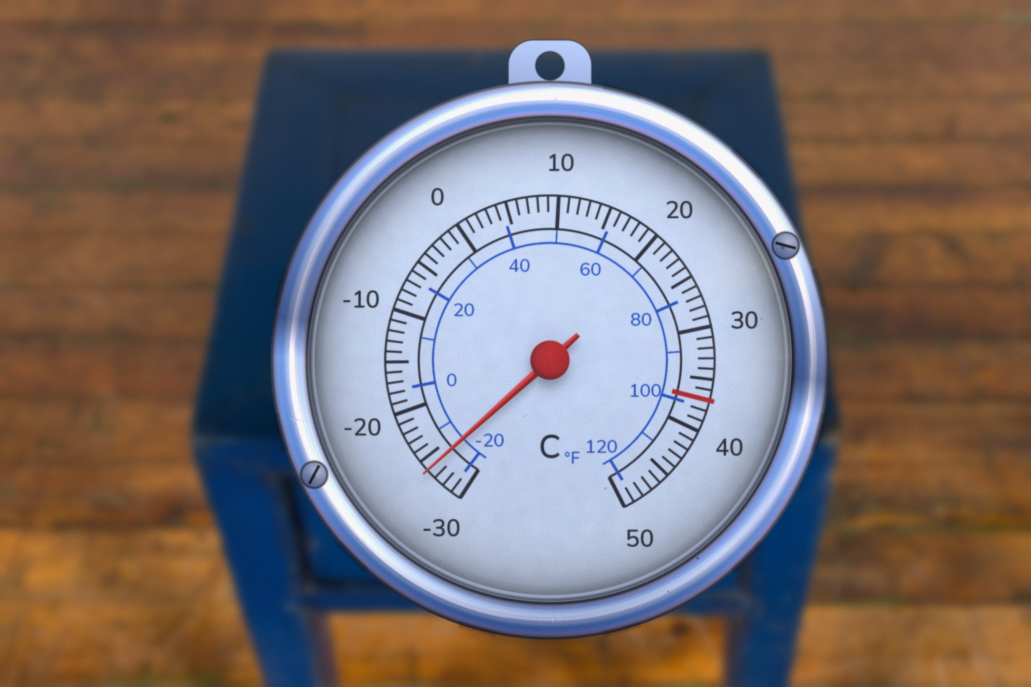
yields -26 °C
